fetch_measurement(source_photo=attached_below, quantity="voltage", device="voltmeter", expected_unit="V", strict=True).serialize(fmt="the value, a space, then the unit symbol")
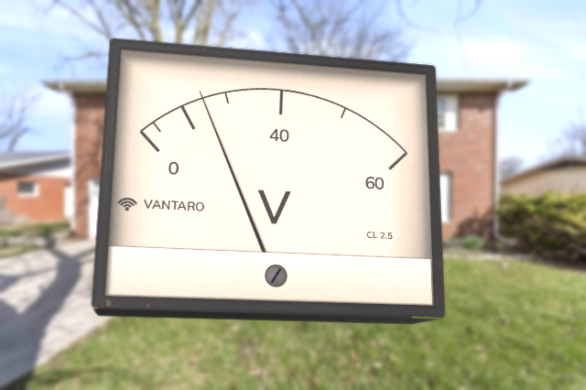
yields 25 V
